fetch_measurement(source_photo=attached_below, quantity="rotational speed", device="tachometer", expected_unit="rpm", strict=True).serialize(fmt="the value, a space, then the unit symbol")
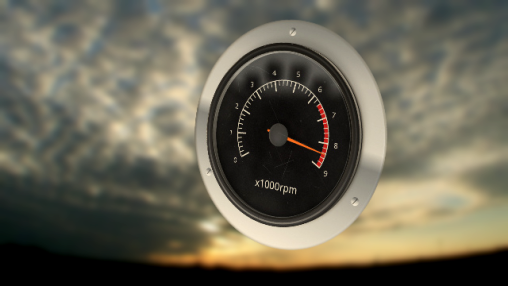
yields 8400 rpm
